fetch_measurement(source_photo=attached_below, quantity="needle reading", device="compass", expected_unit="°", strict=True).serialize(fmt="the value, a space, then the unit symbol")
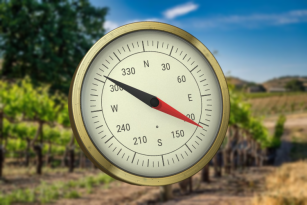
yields 125 °
